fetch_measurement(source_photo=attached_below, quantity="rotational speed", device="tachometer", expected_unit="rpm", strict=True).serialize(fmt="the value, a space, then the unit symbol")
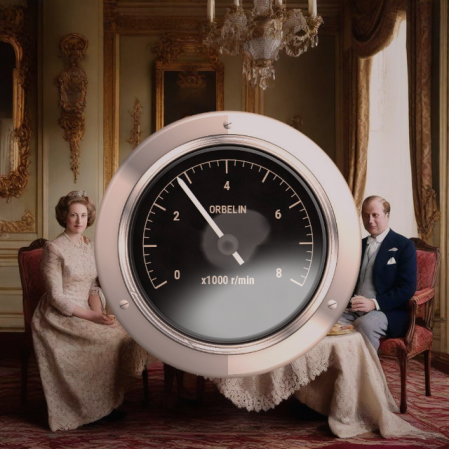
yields 2800 rpm
